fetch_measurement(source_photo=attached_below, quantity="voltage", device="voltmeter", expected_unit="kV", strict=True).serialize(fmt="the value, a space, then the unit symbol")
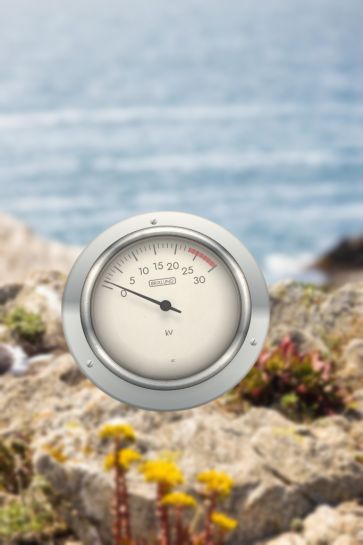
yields 1 kV
